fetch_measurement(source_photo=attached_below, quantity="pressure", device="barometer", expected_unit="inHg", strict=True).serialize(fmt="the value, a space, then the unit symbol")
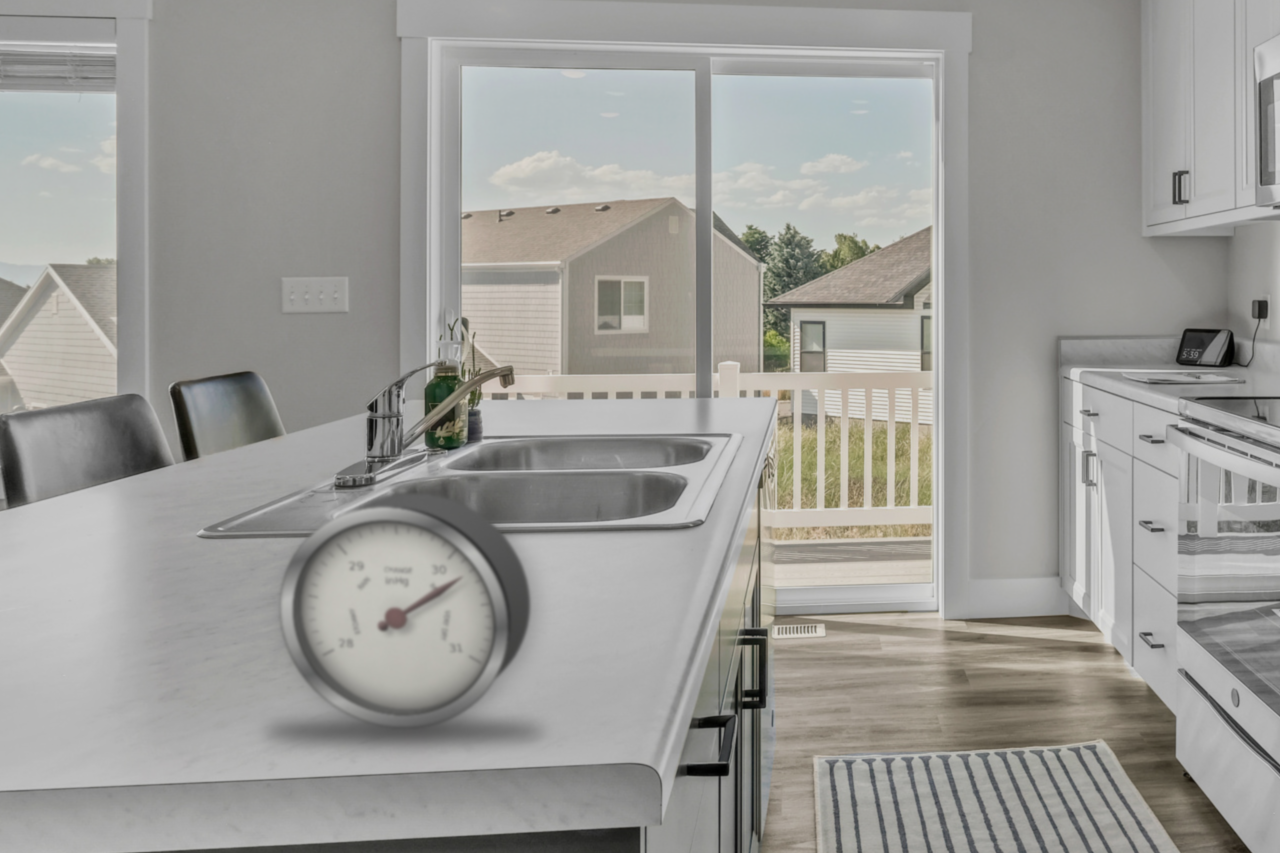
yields 30.2 inHg
